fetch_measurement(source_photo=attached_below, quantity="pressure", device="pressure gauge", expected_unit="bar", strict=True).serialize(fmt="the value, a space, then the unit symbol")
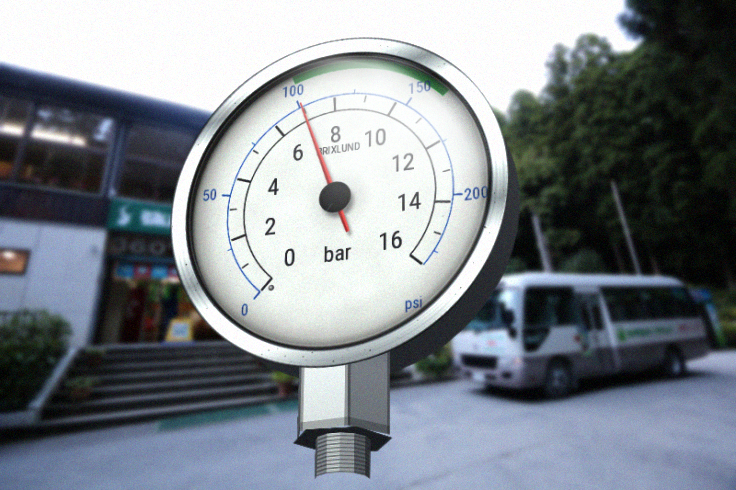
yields 7 bar
